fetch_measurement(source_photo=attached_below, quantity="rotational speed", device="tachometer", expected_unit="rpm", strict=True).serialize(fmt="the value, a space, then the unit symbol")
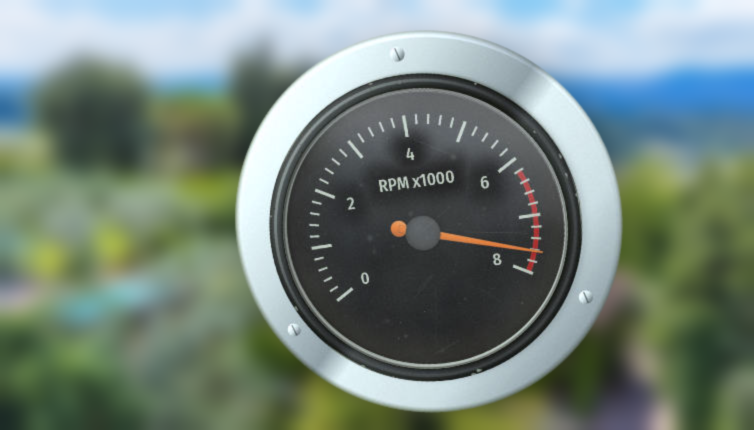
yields 7600 rpm
